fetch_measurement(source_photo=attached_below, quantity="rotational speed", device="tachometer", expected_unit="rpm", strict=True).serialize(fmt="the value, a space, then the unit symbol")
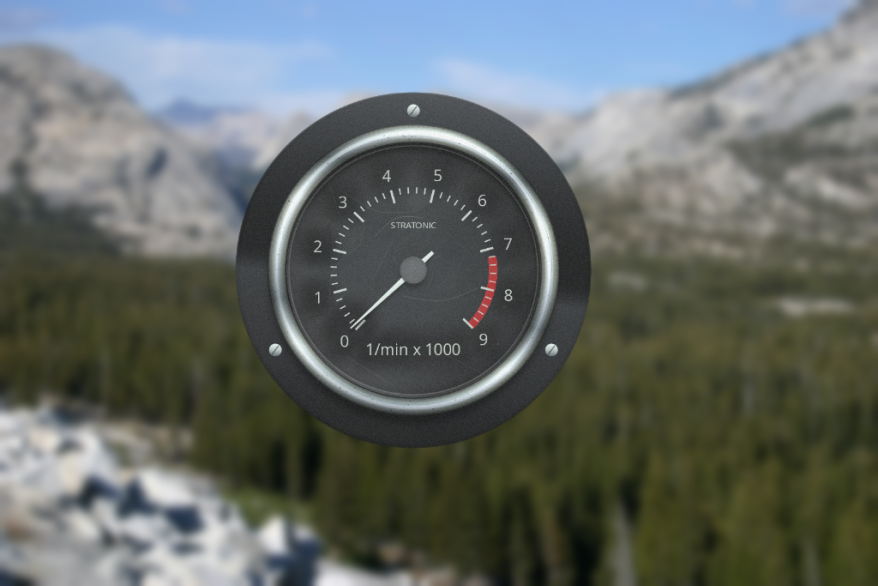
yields 100 rpm
